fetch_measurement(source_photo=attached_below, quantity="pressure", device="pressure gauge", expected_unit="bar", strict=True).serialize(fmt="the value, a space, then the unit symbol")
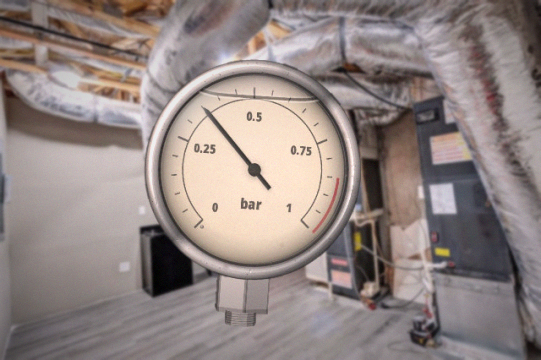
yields 0.35 bar
